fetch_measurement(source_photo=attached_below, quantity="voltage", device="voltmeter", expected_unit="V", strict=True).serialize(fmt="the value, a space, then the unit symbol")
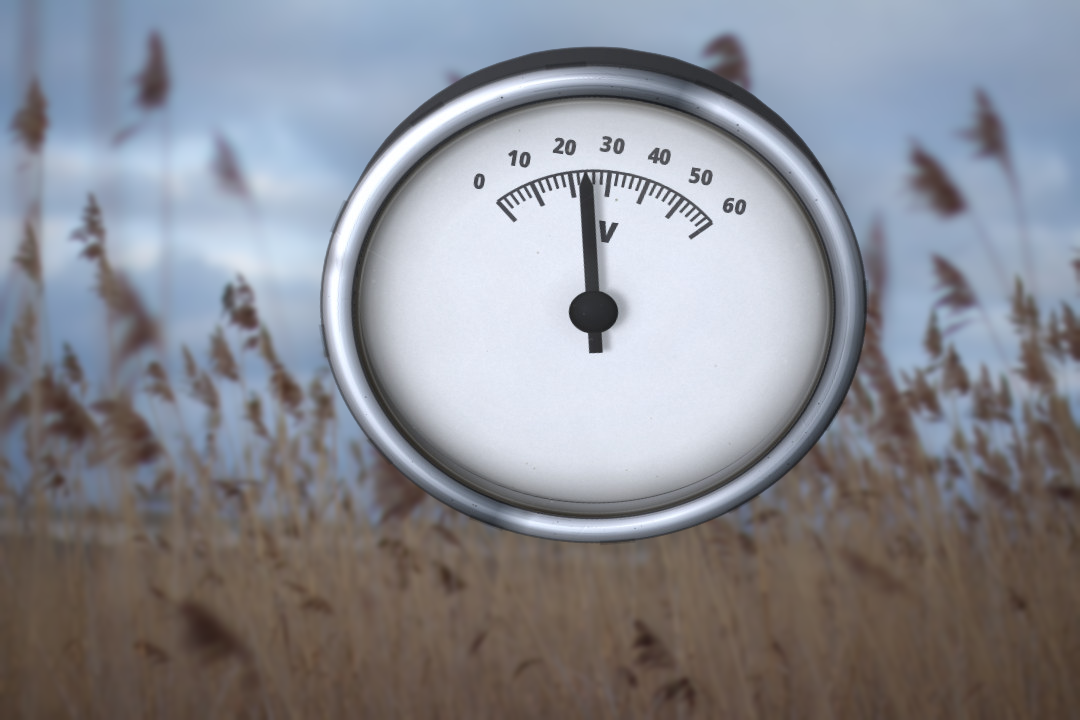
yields 24 V
